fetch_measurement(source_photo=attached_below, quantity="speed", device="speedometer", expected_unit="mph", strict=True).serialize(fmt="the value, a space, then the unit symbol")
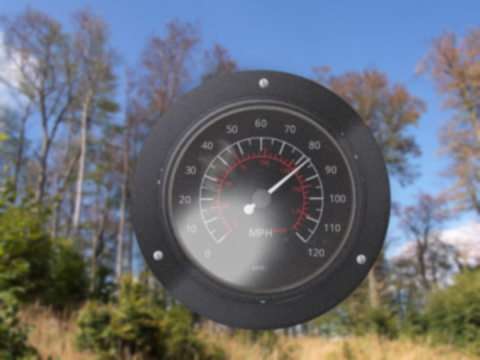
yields 82.5 mph
